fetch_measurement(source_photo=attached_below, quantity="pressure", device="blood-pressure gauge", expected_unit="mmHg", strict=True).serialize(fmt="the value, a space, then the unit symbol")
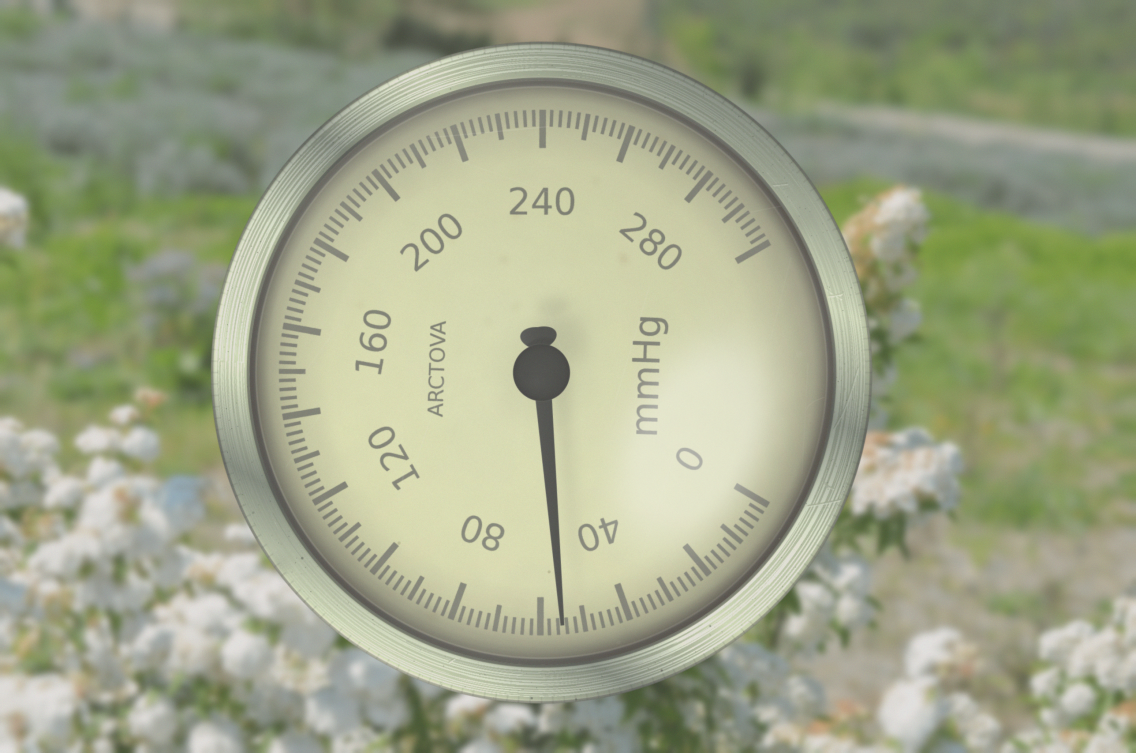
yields 55 mmHg
